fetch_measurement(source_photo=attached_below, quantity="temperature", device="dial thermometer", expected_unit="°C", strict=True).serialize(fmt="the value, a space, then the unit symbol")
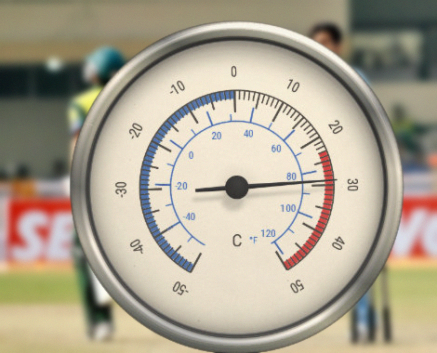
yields 29 °C
